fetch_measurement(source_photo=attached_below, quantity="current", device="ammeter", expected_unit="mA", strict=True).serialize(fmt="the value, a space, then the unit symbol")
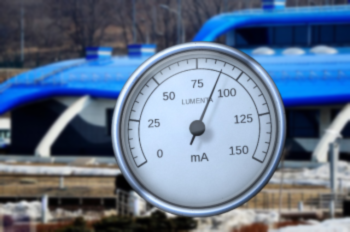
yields 90 mA
